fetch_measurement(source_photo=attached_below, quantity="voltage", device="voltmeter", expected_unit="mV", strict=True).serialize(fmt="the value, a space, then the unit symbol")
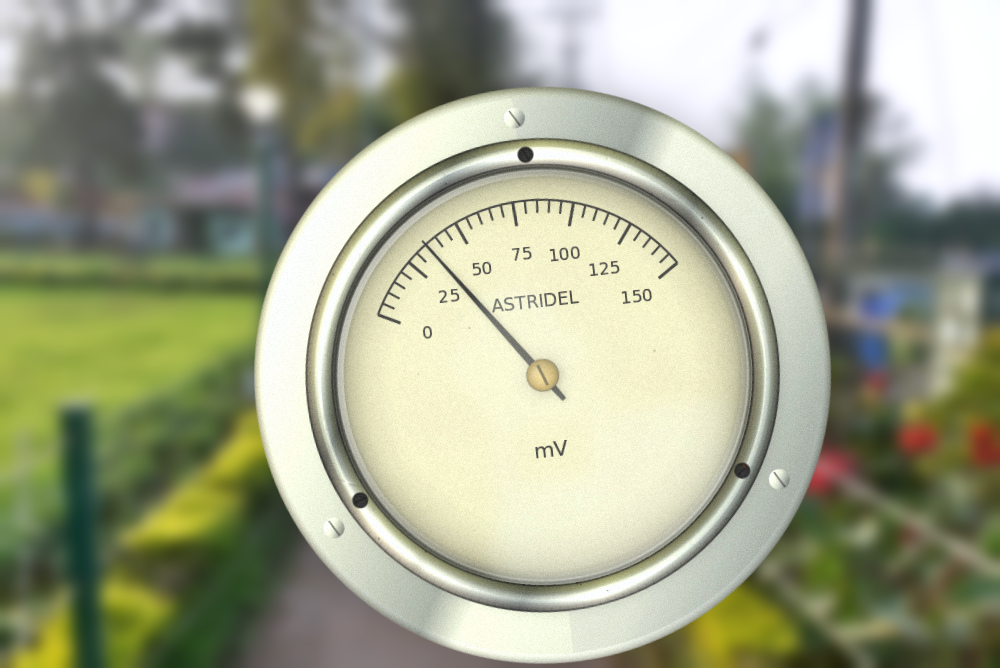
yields 35 mV
